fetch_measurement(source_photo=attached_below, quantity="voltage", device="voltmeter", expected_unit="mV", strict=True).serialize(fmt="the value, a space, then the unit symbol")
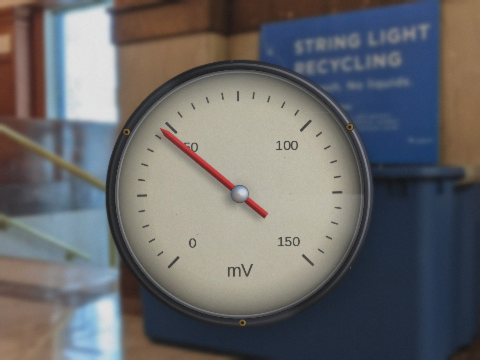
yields 47.5 mV
